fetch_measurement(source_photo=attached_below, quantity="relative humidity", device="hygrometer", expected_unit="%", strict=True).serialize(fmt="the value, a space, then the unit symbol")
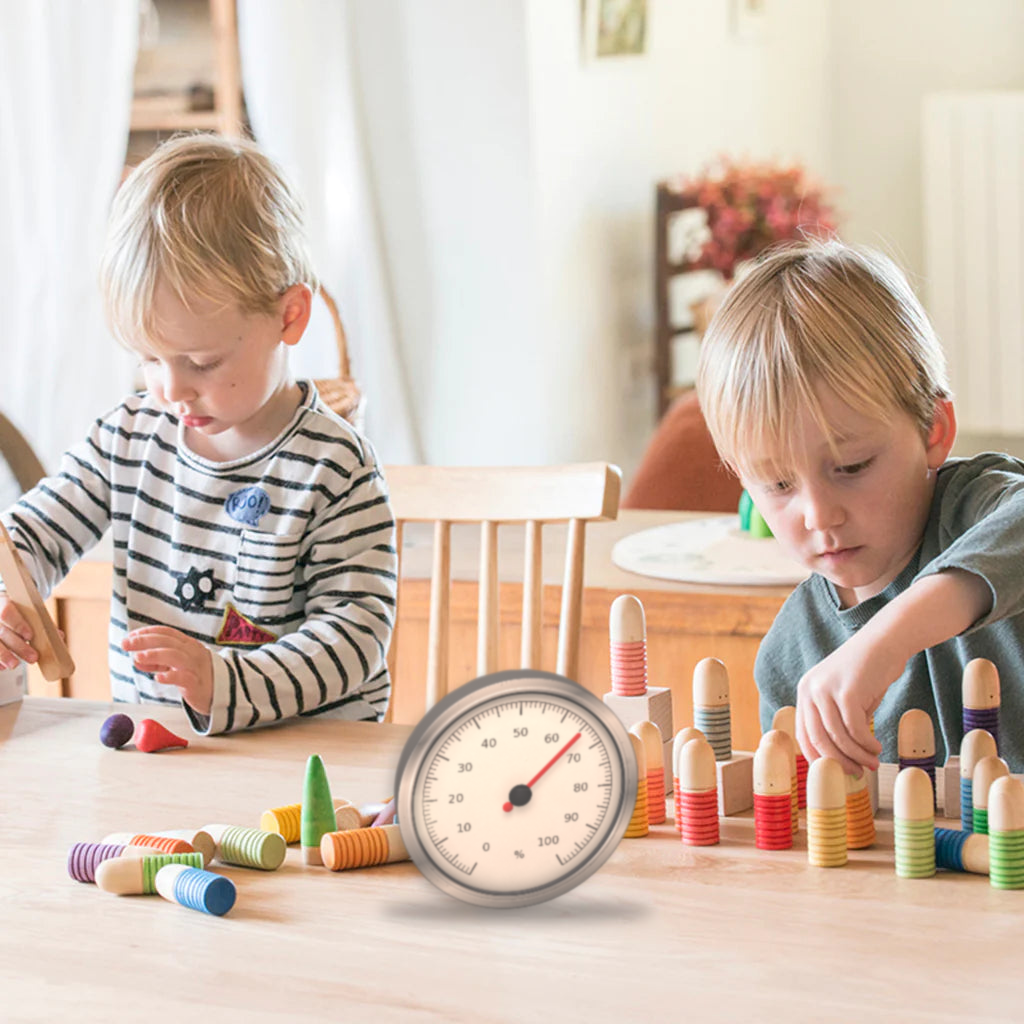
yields 65 %
